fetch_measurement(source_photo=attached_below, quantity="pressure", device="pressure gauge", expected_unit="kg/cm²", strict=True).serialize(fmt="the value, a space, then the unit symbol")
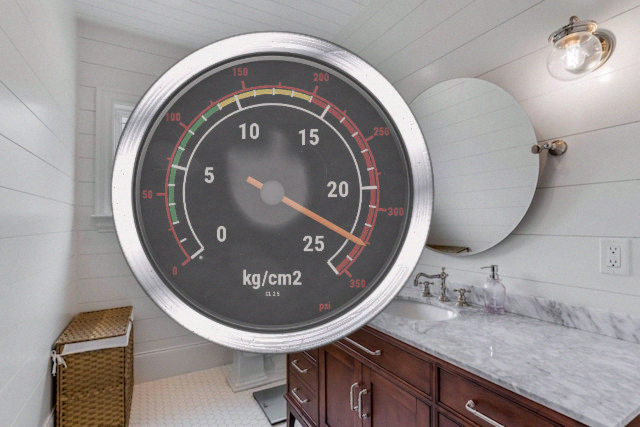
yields 23 kg/cm²
